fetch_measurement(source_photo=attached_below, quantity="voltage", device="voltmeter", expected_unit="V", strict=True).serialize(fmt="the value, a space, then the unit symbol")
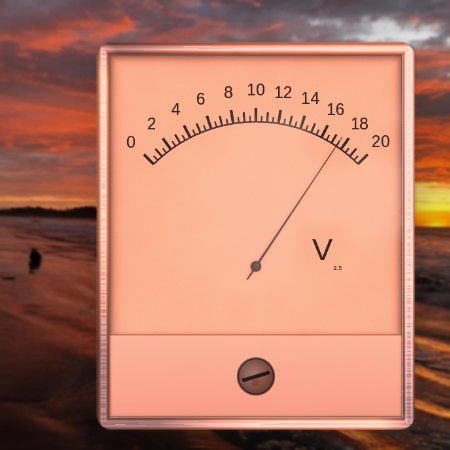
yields 17.5 V
